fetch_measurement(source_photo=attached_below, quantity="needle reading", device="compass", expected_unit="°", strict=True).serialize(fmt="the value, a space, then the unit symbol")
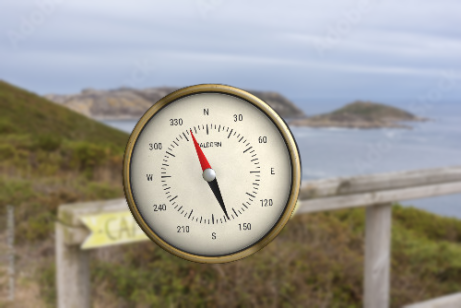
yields 340 °
